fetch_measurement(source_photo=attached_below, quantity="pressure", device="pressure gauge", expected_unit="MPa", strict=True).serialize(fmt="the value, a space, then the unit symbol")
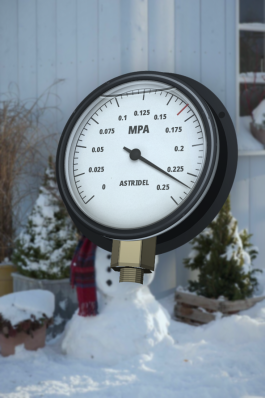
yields 0.235 MPa
